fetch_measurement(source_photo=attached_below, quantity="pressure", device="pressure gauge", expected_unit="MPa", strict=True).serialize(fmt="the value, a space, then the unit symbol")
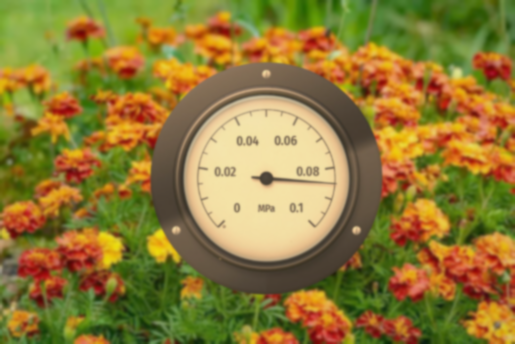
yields 0.085 MPa
